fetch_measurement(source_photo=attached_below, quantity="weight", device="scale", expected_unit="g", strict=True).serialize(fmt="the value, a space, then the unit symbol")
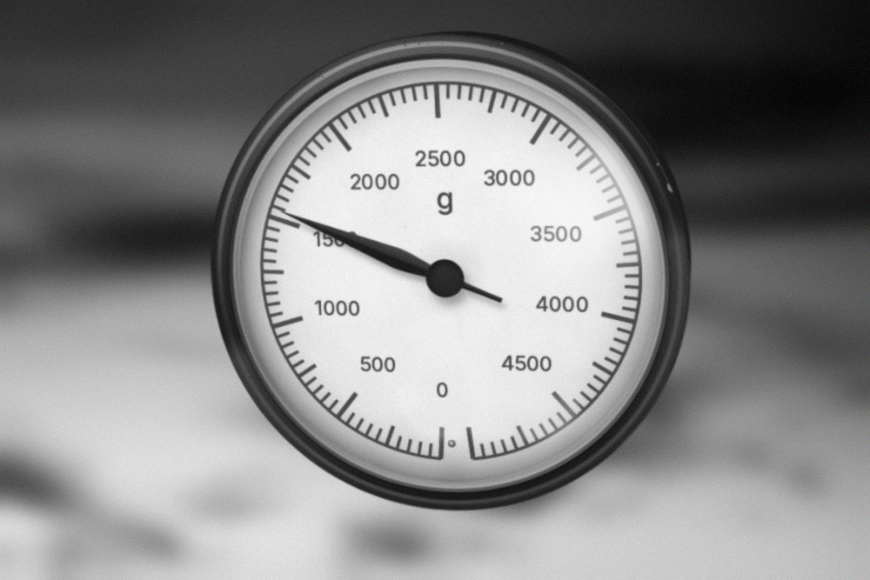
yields 1550 g
